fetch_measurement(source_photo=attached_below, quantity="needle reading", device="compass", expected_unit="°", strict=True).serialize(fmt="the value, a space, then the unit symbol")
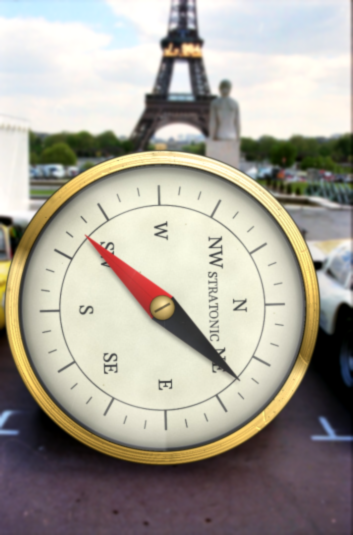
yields 225 °
